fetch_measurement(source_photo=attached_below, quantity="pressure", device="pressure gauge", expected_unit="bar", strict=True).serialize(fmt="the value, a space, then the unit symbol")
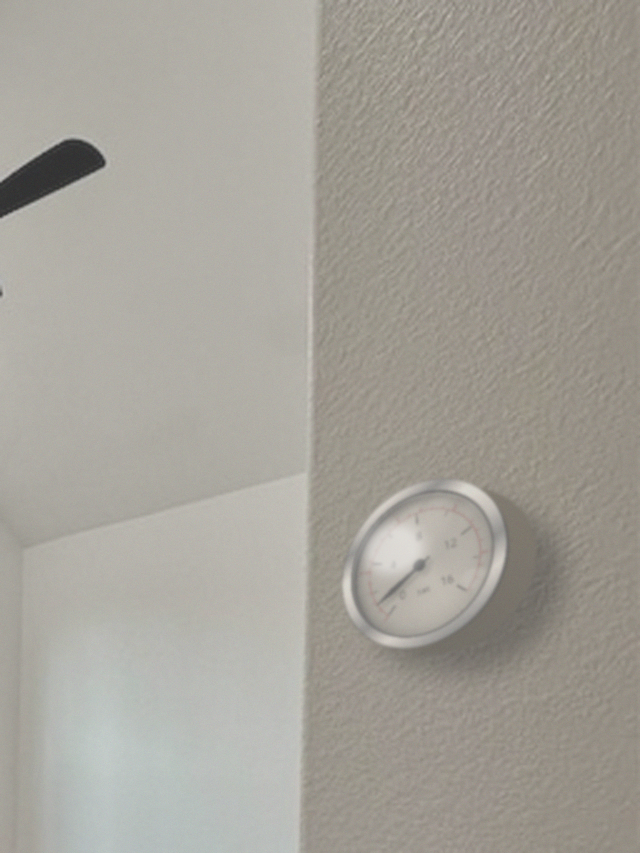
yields 1 bar
